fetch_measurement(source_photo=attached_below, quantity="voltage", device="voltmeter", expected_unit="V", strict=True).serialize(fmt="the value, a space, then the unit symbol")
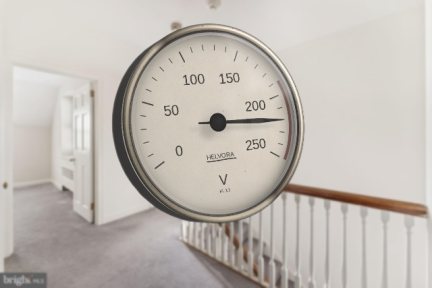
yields 220 V
